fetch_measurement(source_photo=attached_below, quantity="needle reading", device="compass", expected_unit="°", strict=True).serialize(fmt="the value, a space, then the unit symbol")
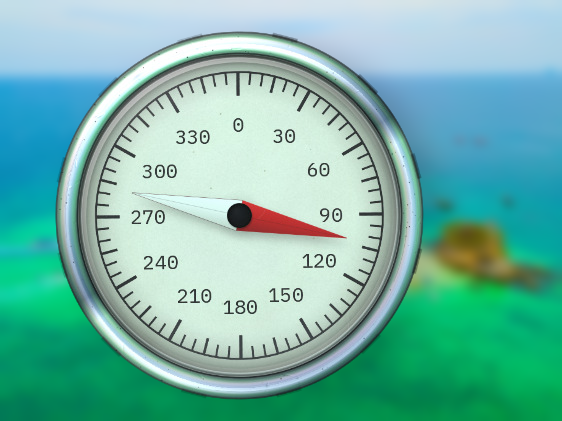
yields 102.5 °
